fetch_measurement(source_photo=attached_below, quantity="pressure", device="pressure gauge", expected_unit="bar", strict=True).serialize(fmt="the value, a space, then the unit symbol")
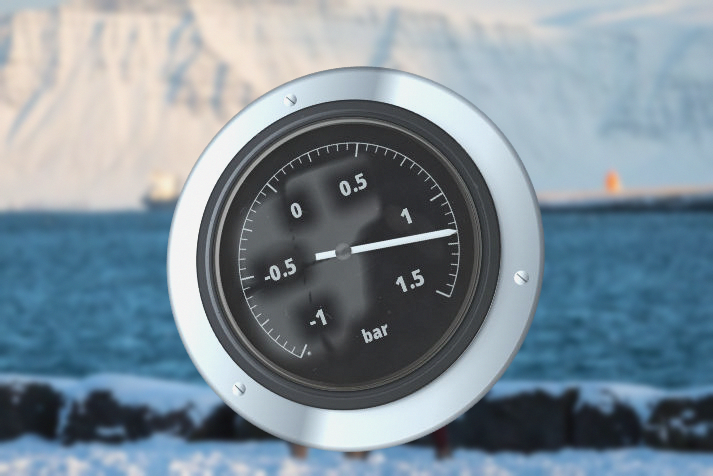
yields 1.2 bar
